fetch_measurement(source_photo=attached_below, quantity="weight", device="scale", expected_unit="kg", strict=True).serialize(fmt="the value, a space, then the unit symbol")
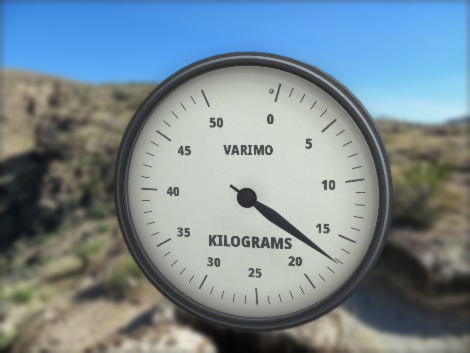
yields 17 kg
